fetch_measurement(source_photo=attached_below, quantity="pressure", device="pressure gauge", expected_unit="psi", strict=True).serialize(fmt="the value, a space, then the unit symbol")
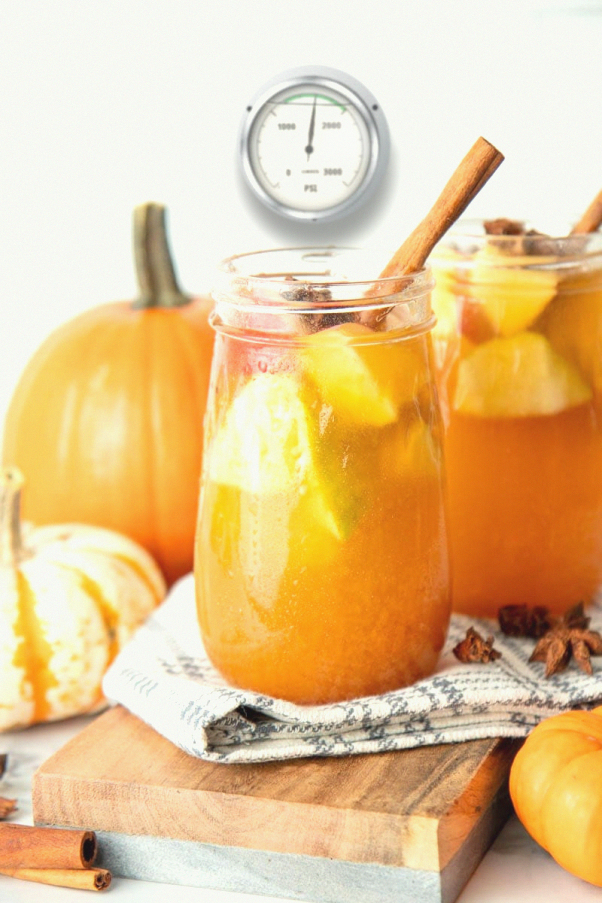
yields 1600 psi
